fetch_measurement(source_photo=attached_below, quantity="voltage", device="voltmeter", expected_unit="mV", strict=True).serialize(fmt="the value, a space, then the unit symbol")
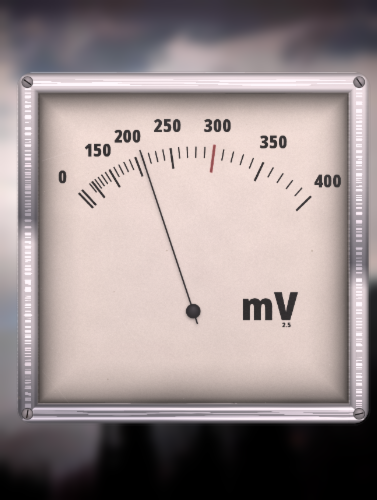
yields 210 mV
